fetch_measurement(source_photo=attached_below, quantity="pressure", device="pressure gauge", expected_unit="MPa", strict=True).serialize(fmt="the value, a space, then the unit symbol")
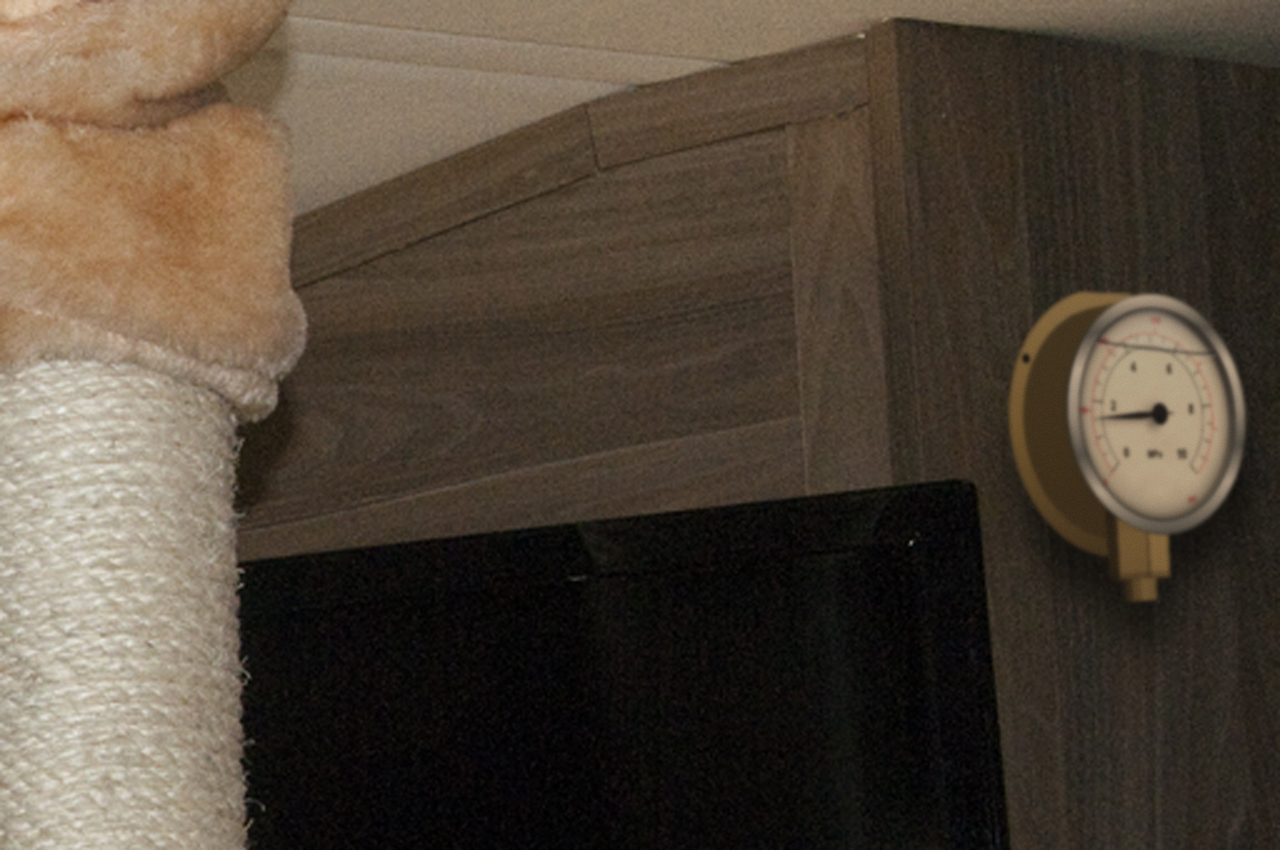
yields 1.5 MPa
